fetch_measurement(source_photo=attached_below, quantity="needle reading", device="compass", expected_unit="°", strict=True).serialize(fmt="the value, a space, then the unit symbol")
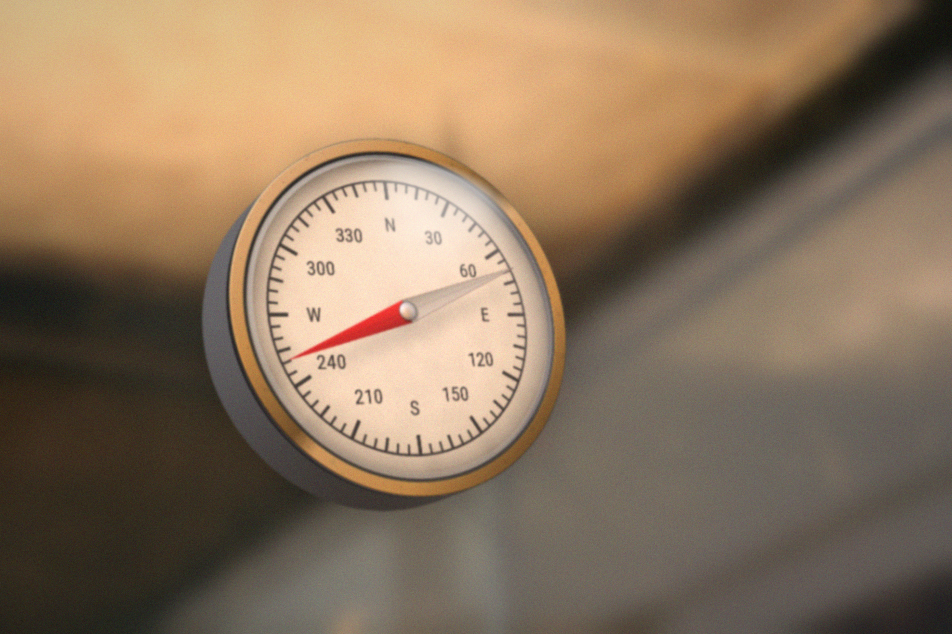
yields 250 °
